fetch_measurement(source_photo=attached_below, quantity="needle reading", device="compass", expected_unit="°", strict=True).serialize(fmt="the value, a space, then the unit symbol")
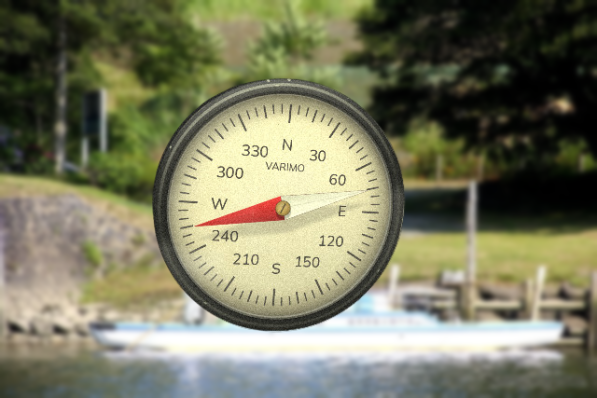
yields 255 °
